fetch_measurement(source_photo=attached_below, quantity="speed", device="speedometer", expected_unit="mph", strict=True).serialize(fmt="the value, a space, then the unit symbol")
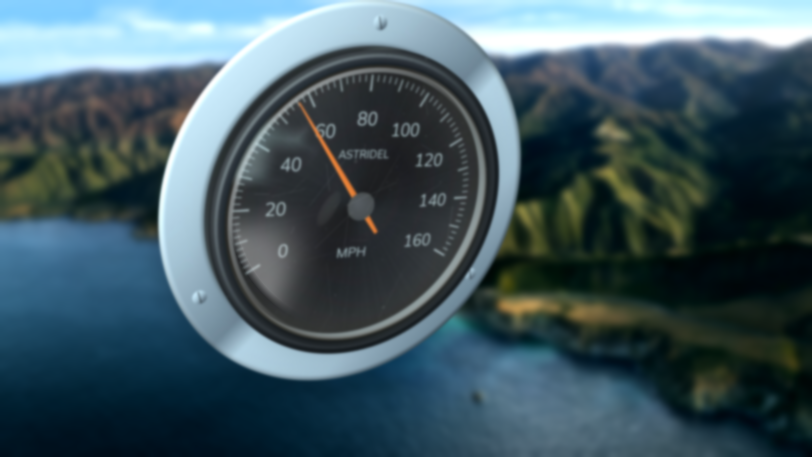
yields 56 mph
